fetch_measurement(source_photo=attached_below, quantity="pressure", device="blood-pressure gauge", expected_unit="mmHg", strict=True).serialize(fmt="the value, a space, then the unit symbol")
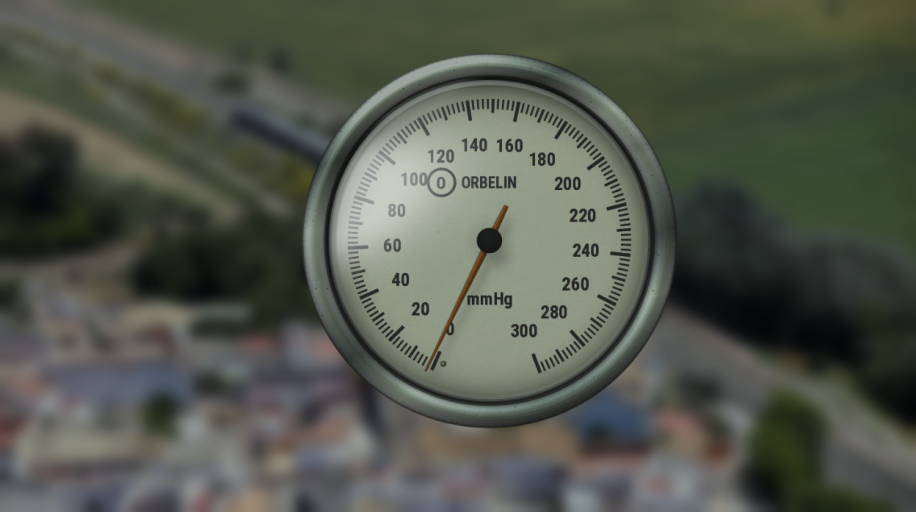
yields 2 mmHg
